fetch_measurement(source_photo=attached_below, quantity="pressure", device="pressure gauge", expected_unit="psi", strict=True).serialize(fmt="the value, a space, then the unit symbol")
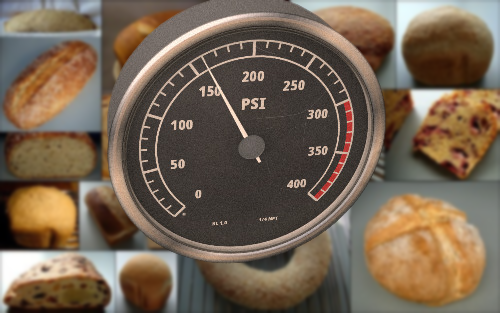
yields 160 psi
